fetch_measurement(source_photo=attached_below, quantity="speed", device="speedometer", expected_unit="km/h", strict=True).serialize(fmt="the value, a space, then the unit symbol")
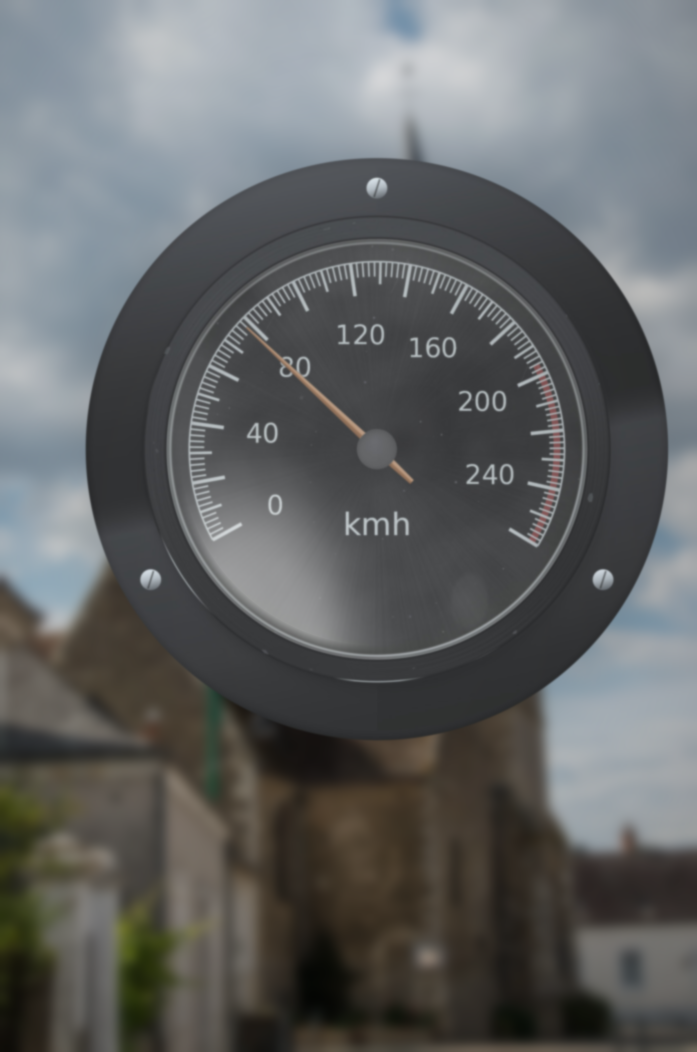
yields 78 km/h
